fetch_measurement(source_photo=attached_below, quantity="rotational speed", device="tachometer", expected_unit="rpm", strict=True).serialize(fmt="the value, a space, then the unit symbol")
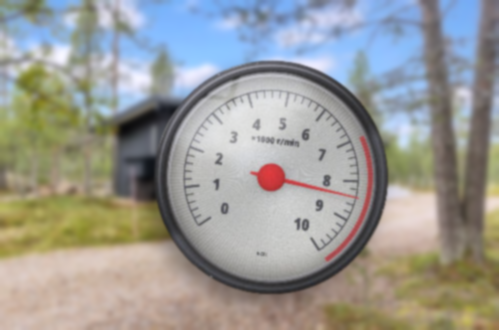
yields 8400 rpm
